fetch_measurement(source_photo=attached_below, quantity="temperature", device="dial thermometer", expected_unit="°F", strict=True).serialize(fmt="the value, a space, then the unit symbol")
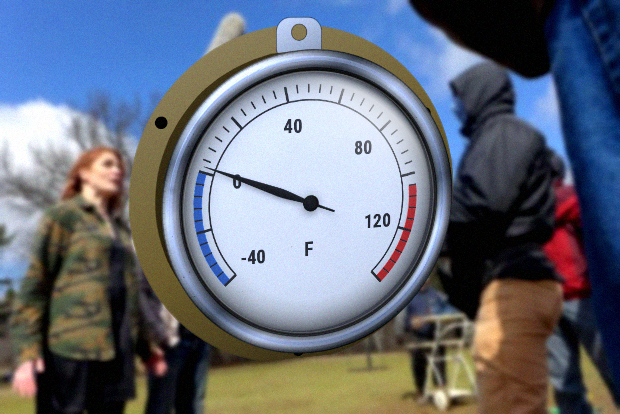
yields 2 °F
